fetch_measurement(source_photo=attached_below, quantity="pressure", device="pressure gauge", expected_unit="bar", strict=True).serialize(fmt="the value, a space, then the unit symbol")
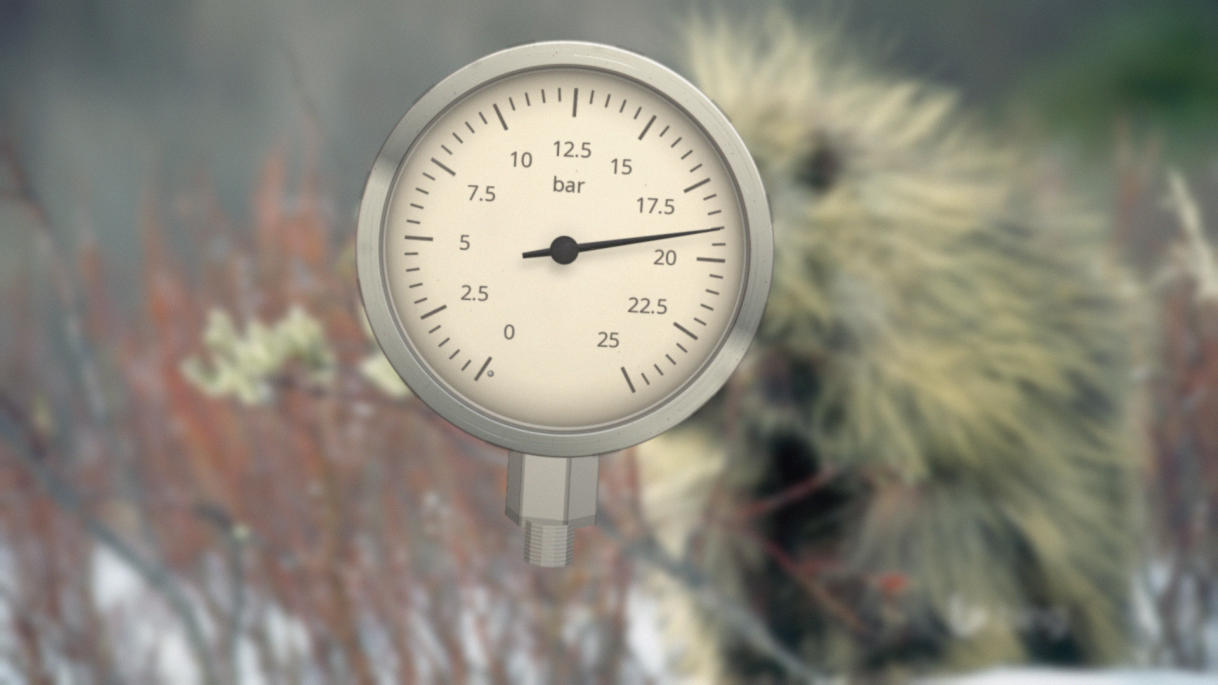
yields 19 bar
